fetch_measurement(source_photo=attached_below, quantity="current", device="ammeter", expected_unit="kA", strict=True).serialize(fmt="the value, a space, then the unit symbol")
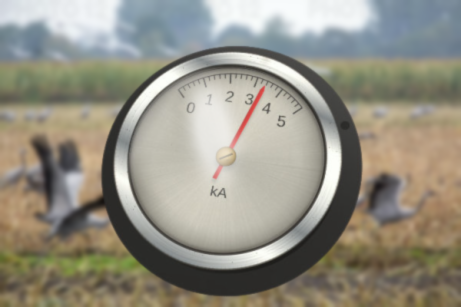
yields 3.4 kA
